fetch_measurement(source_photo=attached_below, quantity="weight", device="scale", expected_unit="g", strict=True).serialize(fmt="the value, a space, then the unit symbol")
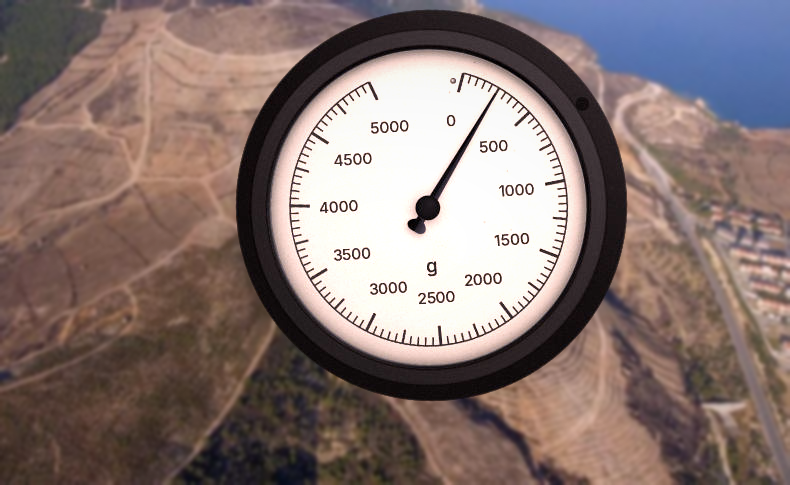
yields 250 g
